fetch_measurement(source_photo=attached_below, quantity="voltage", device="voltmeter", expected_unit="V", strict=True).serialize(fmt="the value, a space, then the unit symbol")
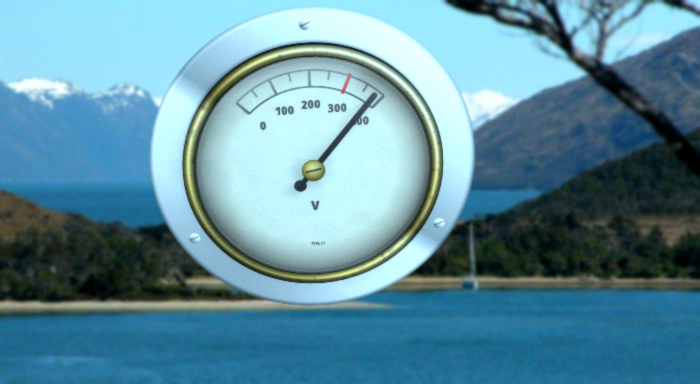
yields 375 V
